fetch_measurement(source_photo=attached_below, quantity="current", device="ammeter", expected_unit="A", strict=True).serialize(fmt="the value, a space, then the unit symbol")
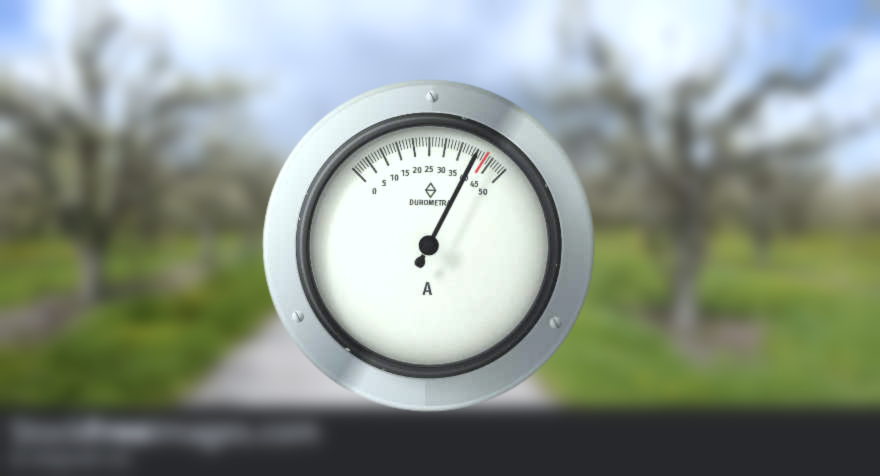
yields 40 A
